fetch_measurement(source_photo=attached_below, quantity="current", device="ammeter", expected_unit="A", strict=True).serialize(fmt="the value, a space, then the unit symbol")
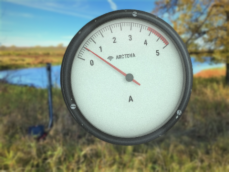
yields 0.5 A
